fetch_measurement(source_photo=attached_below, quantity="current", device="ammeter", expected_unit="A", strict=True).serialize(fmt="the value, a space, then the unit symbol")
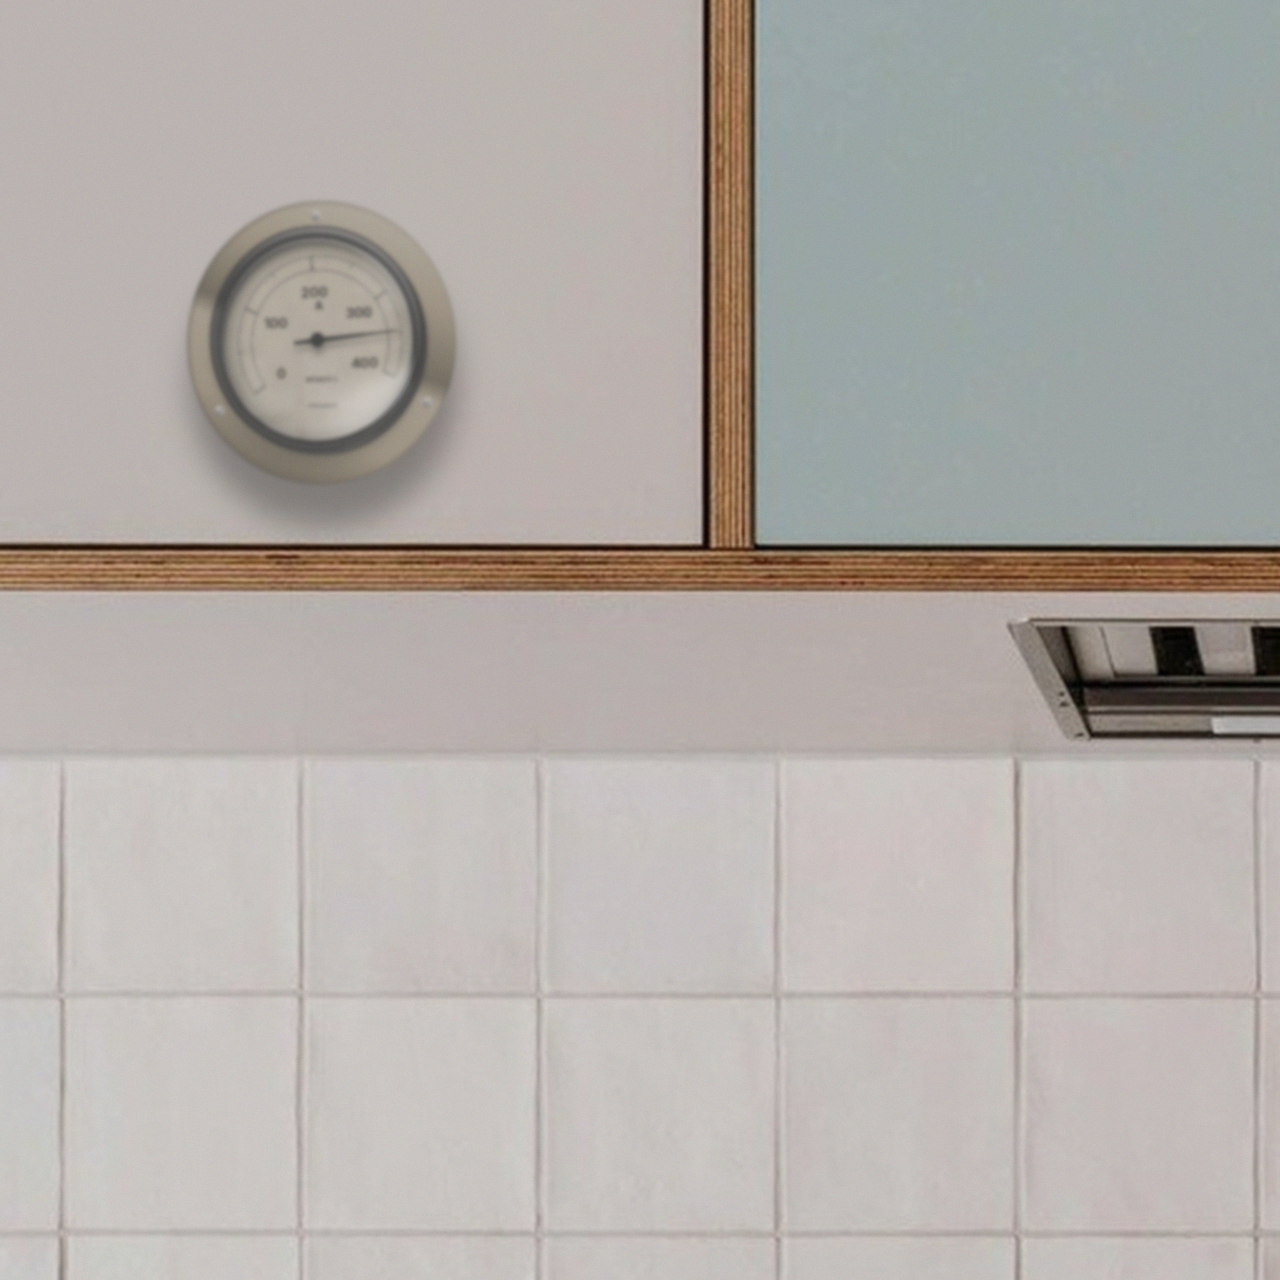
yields 350 A
